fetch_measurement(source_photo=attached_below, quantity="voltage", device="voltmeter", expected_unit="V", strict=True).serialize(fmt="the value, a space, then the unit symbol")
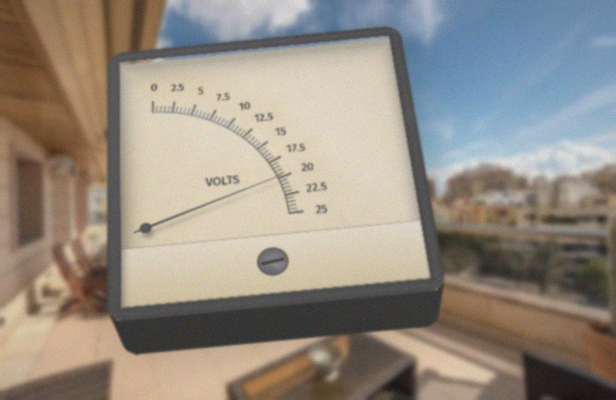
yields 20 V
